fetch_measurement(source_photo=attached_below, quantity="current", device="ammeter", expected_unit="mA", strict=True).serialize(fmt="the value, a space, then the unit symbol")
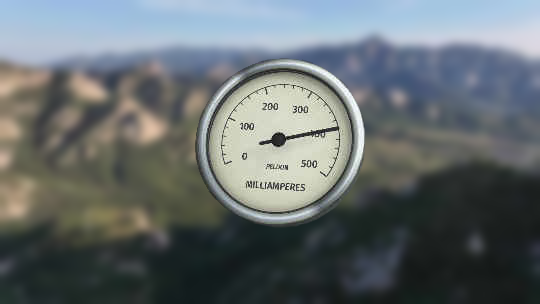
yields 400 mA
